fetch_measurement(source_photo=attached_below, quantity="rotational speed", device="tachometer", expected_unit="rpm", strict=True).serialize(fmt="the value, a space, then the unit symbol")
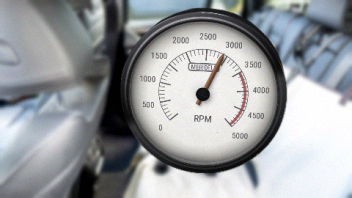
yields 2900 rpm
